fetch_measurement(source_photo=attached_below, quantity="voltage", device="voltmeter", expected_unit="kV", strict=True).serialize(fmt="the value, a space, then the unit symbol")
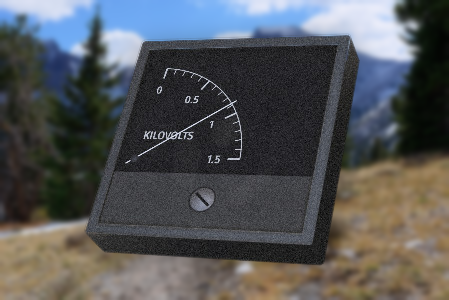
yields 0.9 kV
